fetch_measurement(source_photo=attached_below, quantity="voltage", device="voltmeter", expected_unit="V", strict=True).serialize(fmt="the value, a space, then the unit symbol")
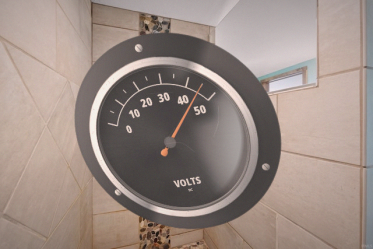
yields 45 V
